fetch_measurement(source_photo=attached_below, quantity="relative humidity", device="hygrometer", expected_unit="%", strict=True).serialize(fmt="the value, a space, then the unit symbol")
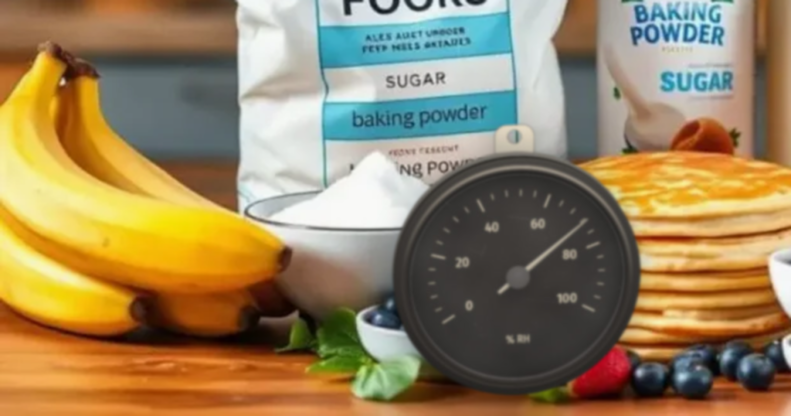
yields 72 %
